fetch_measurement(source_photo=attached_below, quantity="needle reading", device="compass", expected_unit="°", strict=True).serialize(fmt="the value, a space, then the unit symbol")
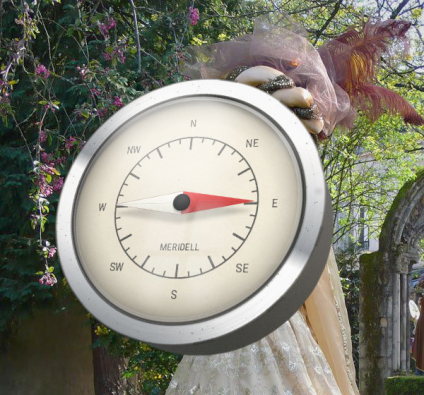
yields 90 °
